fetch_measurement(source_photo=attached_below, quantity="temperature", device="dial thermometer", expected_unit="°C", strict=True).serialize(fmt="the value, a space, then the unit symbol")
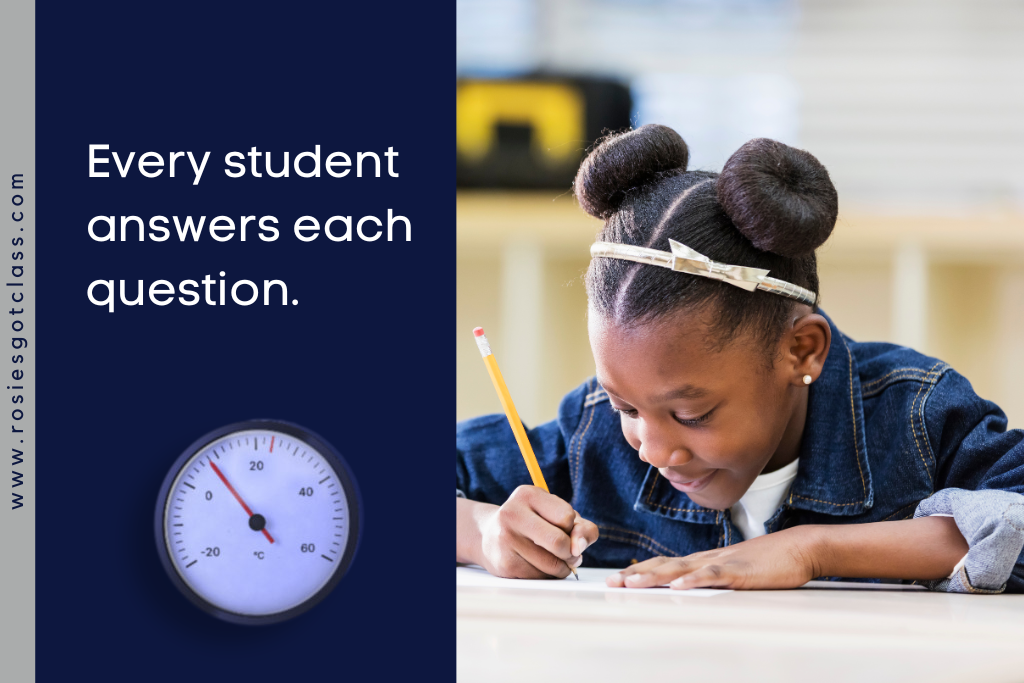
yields 8 °C
